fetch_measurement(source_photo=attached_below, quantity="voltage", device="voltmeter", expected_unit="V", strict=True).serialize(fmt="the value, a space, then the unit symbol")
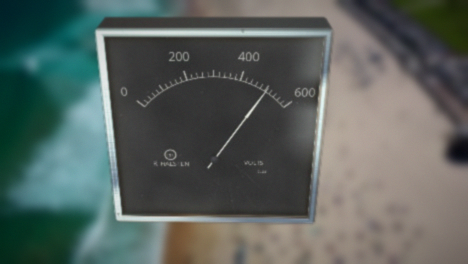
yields 500 V
